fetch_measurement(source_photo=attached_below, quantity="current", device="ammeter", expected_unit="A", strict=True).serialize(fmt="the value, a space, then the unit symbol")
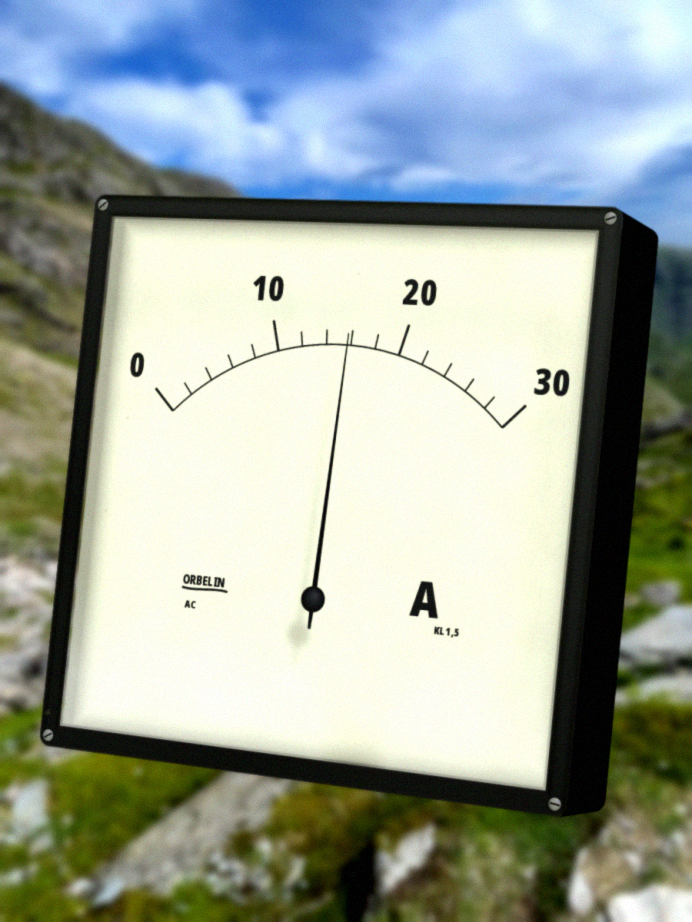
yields 16 A
